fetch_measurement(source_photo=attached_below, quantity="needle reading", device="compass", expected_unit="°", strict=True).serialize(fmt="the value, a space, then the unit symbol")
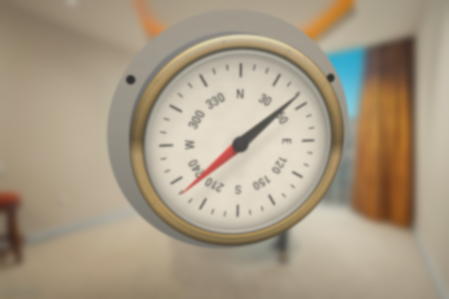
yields 230 °
